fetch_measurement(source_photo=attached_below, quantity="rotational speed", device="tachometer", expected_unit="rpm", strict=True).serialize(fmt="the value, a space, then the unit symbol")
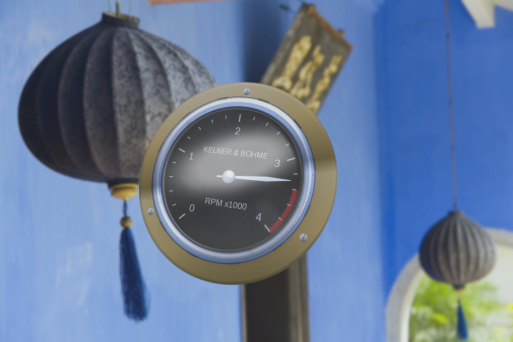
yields 3300 rpm
